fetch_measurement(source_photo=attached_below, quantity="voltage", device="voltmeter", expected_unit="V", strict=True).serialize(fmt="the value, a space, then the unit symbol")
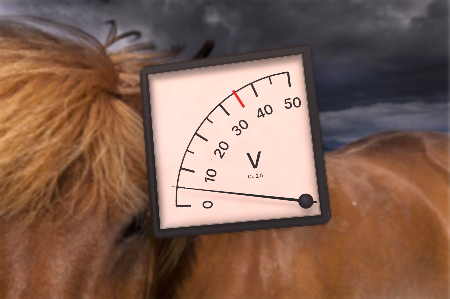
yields 5 V
